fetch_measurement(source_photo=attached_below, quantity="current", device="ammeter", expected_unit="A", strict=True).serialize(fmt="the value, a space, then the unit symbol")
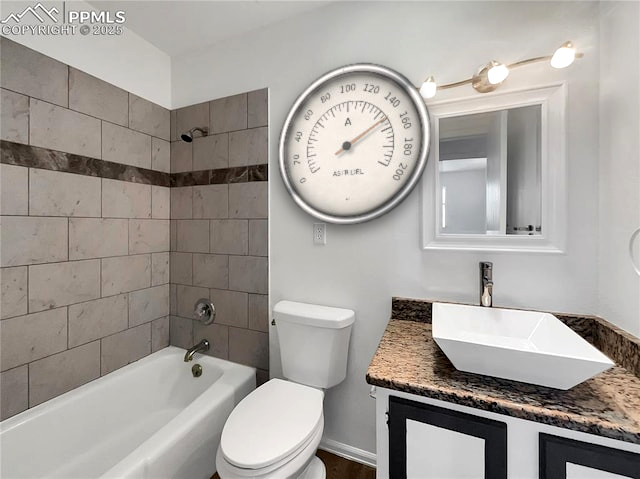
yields 150 A
